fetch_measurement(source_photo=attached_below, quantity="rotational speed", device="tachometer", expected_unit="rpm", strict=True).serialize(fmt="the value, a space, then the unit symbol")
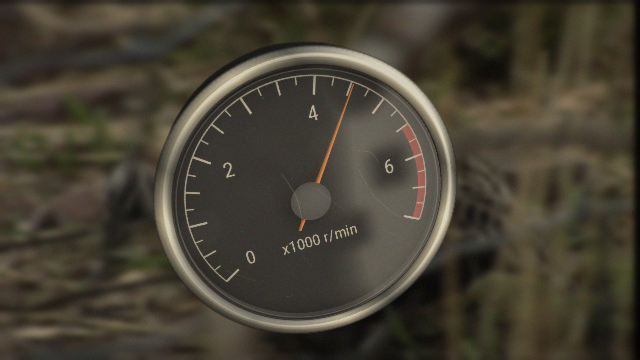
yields 4500 rpm
